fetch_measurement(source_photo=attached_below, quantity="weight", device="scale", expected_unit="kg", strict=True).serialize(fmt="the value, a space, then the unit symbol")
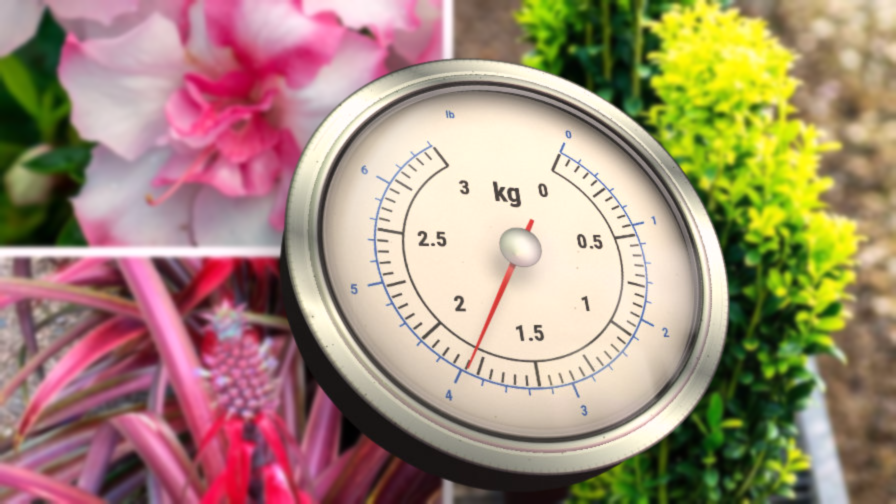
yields 1.8 kg
